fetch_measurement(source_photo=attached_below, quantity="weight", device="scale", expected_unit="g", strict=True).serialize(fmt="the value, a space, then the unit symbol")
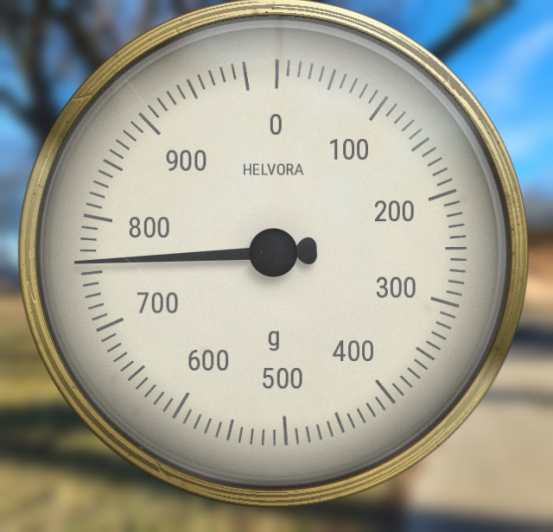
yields 760 g
